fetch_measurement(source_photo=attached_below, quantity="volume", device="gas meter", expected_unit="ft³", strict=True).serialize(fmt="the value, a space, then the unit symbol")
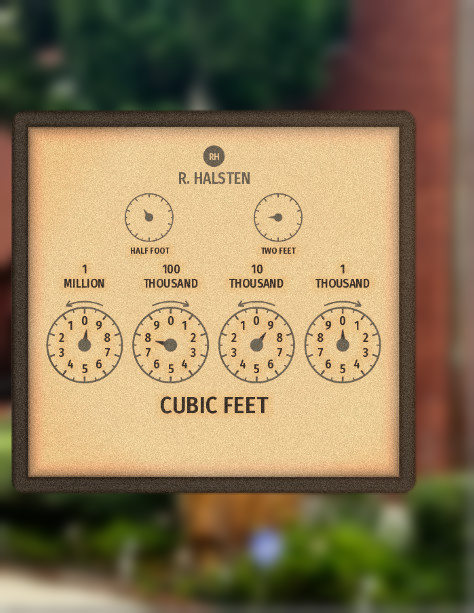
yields 979000 ft³
